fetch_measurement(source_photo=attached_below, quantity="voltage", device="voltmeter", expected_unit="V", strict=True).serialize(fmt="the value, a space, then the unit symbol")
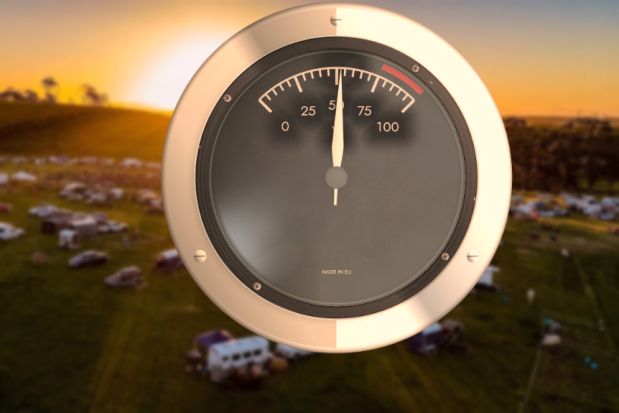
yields 52.5 V
